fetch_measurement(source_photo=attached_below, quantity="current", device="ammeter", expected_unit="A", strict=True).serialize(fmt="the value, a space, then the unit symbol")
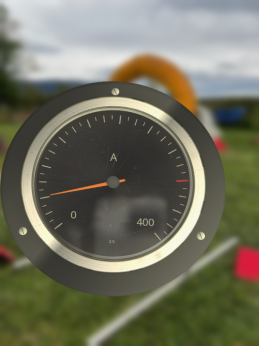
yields 40 A
